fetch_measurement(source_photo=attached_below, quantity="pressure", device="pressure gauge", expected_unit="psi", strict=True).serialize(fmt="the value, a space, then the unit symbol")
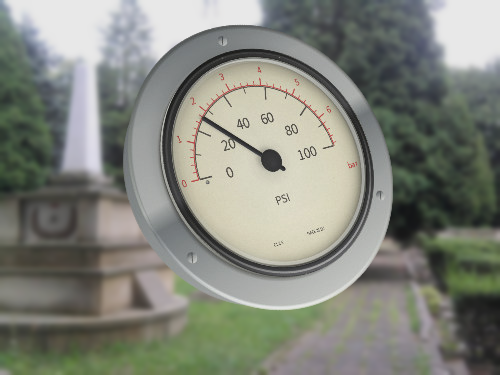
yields 25 psi
